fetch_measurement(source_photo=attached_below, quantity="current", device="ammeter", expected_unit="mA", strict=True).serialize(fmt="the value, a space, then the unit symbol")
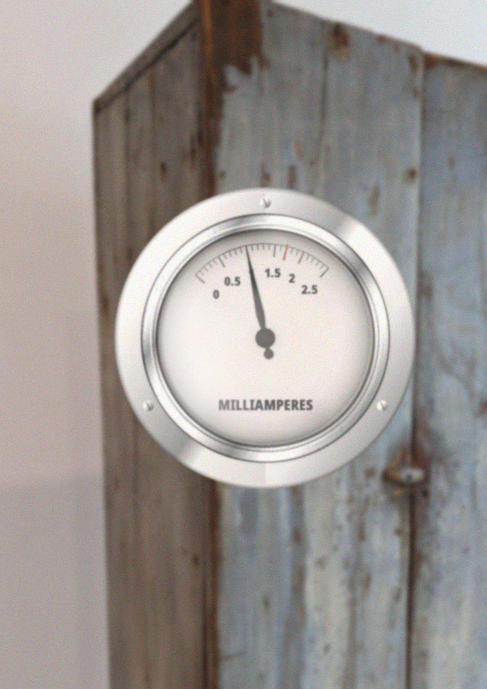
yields 1 mA
